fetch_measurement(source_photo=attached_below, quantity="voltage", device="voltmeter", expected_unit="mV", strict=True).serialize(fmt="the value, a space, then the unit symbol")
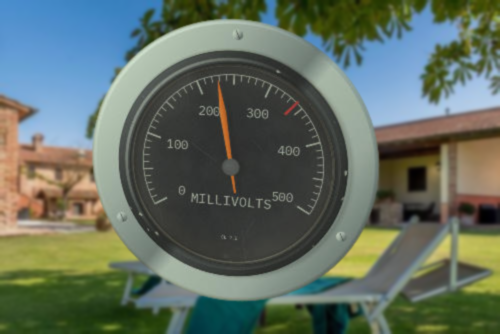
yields 230 mV
